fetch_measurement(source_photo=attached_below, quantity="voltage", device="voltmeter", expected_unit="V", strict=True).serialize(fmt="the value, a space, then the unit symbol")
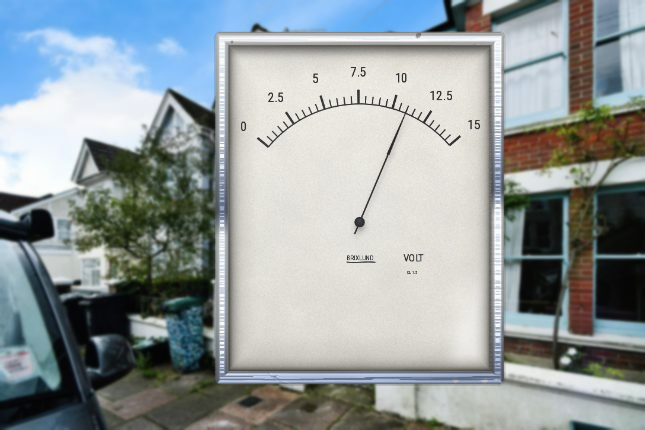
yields 11 V
